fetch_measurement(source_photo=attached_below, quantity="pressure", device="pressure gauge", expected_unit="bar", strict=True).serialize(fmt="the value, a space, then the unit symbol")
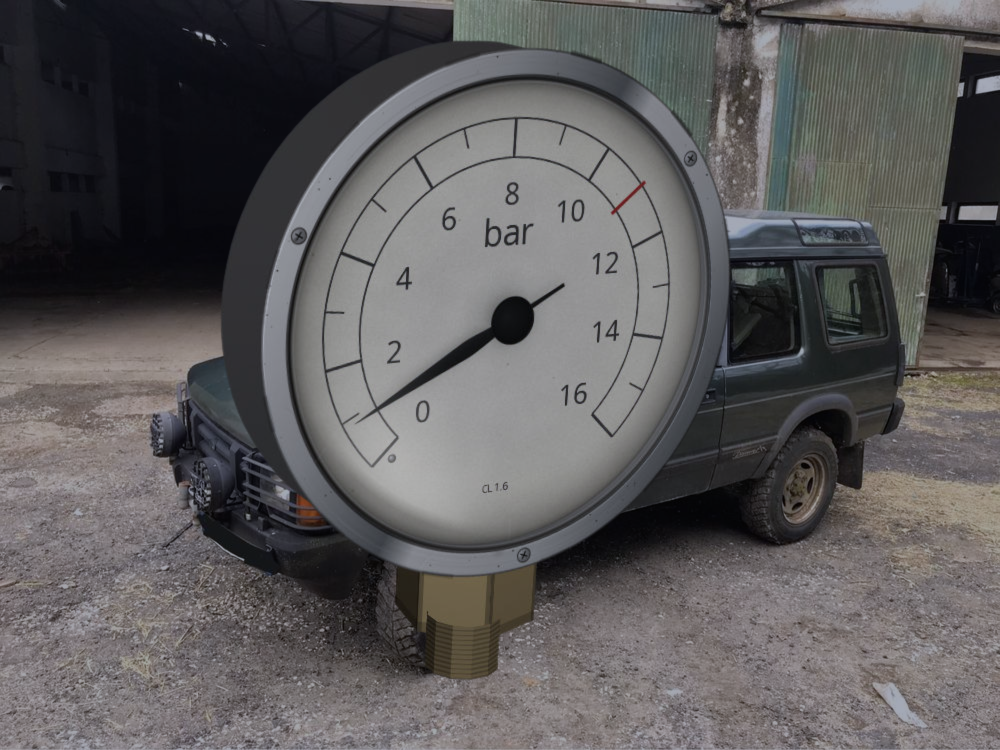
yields 1 bar
